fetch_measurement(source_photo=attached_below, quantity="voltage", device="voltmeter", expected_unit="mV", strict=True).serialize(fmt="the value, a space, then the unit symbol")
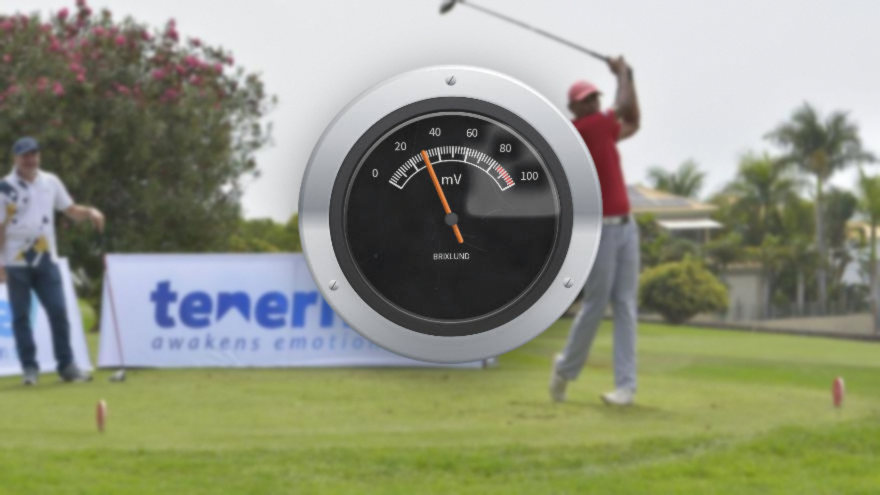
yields 30 mV
